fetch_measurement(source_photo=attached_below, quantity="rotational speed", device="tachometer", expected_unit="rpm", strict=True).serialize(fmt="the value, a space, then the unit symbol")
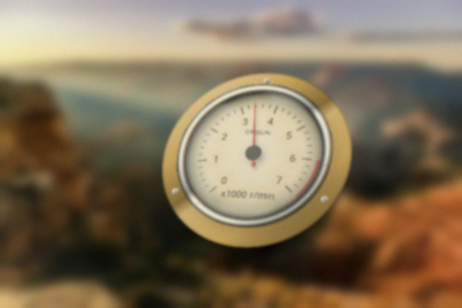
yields 3400 rpm
